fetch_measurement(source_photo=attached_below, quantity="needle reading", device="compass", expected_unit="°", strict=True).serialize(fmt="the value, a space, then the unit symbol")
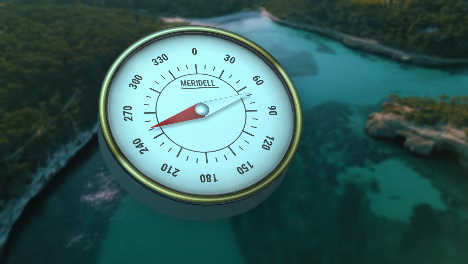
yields 250 °
